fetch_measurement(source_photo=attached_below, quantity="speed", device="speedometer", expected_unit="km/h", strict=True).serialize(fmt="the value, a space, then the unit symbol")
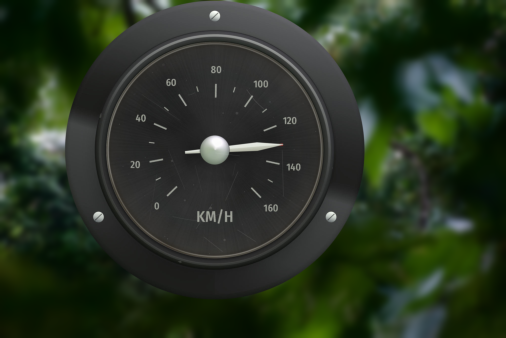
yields 130 km/h
